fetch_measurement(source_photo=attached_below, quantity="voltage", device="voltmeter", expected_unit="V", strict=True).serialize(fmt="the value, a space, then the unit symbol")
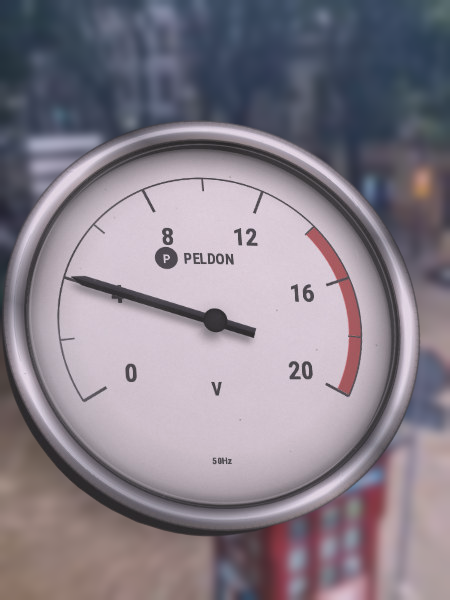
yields 4 V
